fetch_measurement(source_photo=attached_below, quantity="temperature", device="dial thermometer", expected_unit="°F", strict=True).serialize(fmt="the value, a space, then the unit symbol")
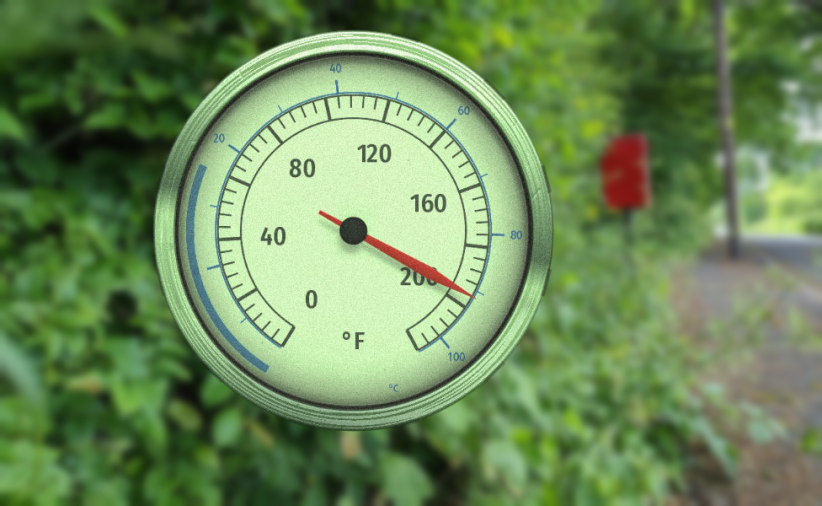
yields 196 °F
